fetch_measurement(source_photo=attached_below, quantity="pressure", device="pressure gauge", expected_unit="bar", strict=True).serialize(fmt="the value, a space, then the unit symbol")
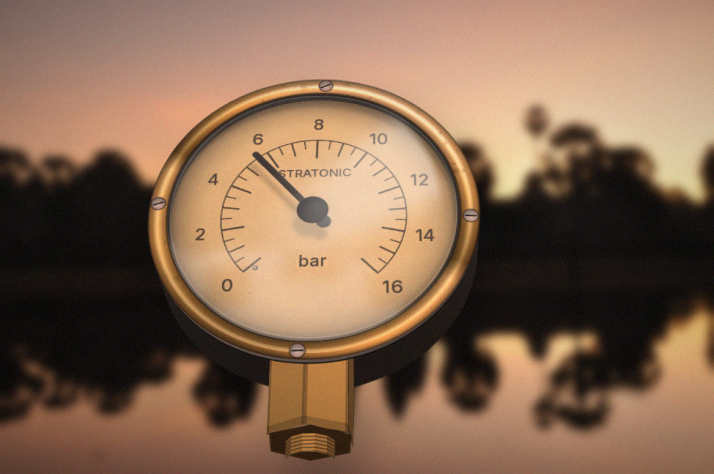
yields 5.5 bar
